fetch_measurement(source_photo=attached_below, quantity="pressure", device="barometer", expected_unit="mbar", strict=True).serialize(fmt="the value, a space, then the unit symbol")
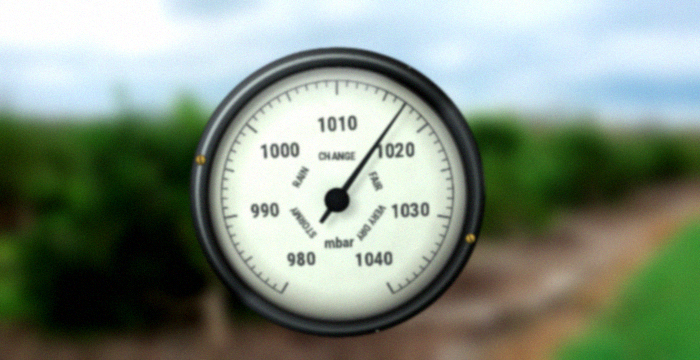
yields 1017 mbar
